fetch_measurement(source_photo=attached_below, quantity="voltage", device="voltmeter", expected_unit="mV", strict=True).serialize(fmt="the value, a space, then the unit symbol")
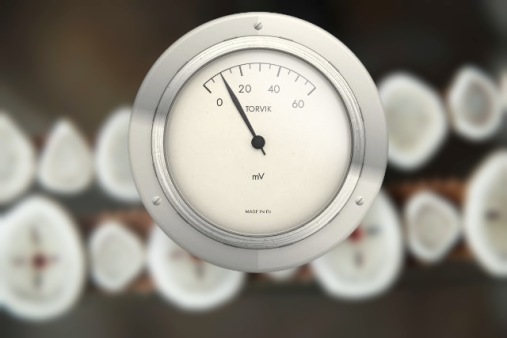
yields 10 mV
